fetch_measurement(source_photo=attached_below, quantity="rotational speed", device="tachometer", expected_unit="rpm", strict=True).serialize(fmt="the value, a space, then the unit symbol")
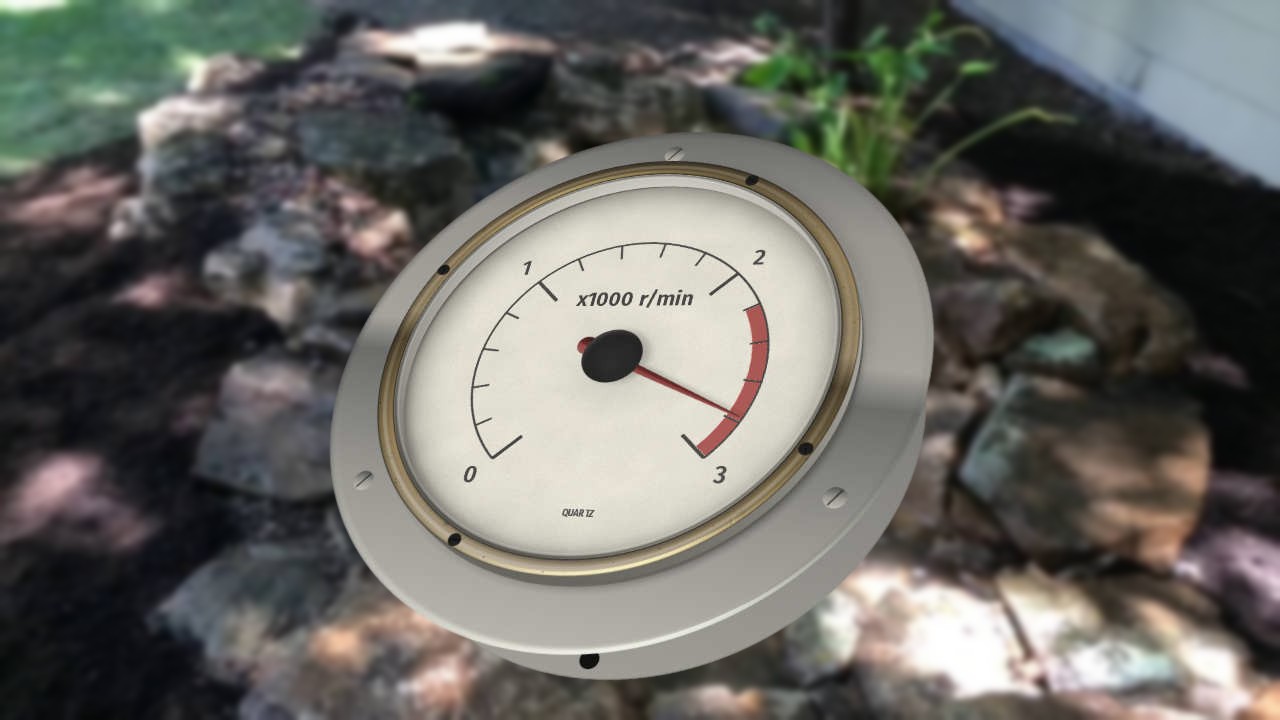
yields 2800 rpm
